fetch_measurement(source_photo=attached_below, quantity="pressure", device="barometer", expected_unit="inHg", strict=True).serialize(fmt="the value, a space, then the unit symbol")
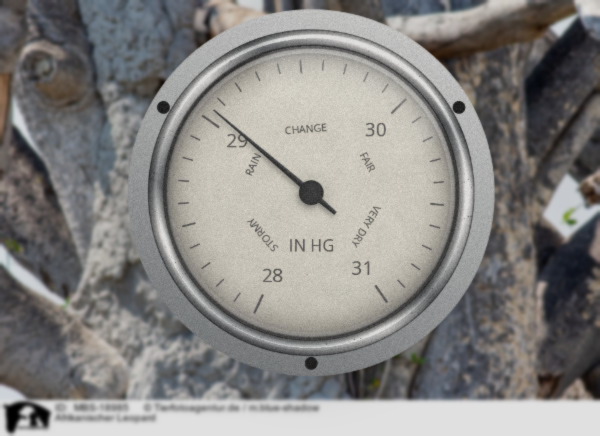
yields 29.05 inHg
